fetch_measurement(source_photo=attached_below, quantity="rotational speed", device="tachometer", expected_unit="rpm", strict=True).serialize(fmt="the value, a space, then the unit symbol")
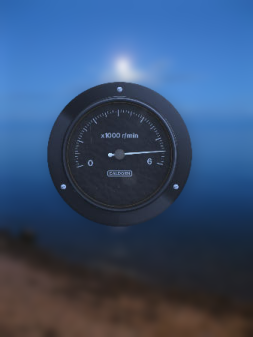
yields 5500 rpm
